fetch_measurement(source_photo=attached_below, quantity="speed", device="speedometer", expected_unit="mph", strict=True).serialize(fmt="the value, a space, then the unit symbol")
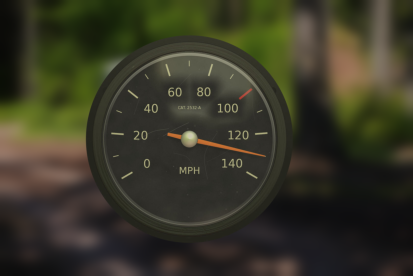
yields 130 mph
